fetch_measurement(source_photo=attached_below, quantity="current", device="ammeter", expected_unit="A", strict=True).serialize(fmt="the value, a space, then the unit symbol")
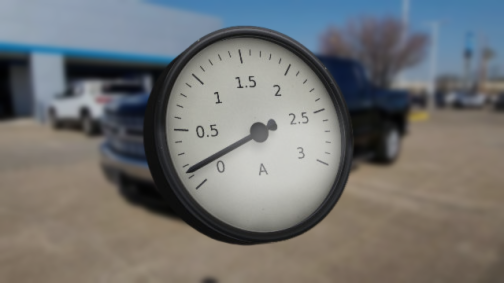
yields 0.15 A
